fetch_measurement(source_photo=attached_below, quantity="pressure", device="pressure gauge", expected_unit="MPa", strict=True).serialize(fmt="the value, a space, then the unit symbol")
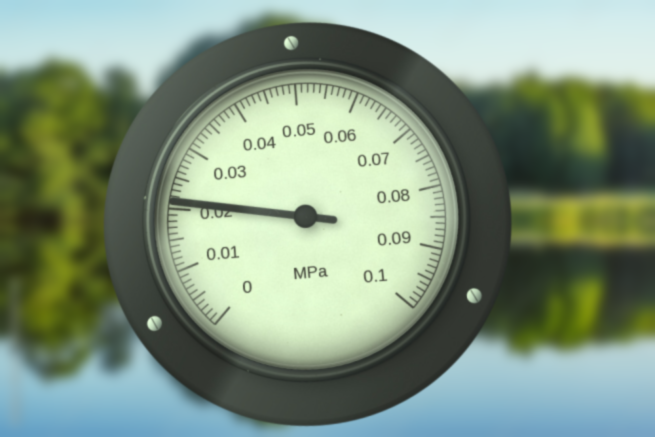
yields 0.021 MPa
